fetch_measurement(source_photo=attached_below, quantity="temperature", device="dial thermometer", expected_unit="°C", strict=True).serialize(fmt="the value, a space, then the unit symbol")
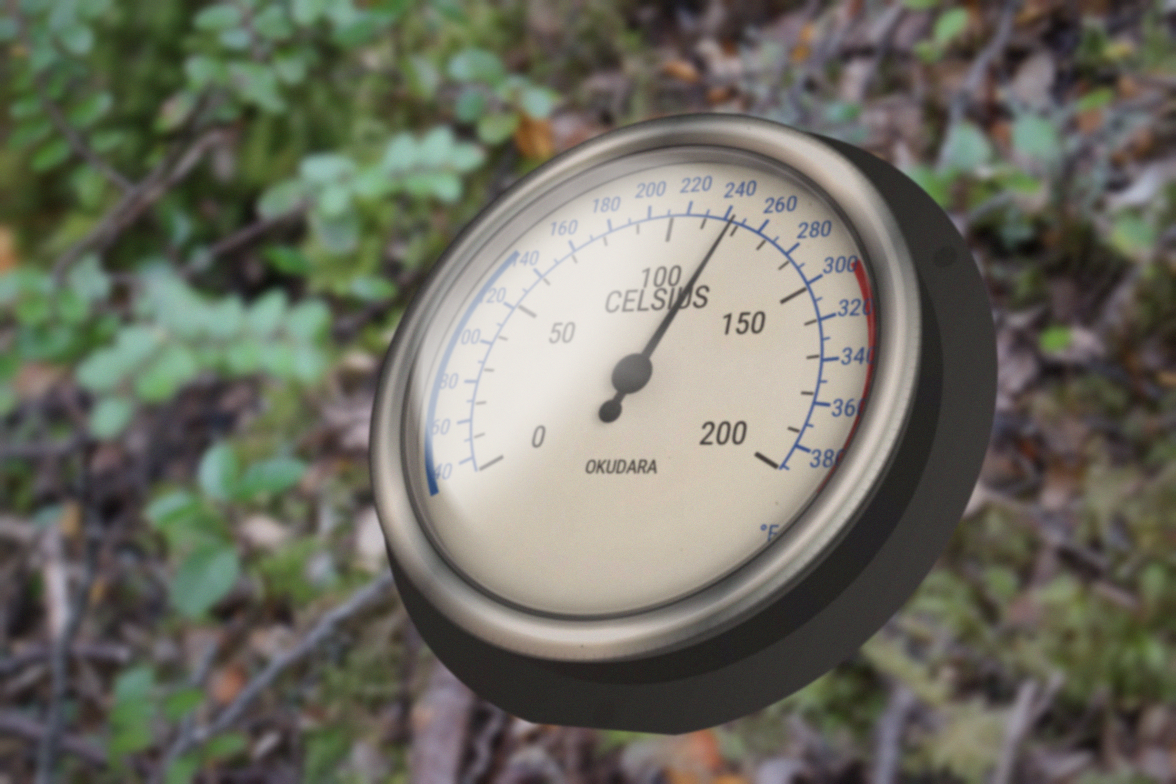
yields 120 °C
